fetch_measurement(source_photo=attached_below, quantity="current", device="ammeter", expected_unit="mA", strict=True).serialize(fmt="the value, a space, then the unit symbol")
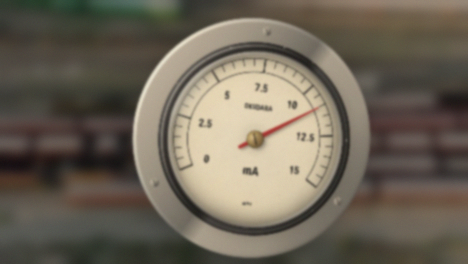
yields 11 mA
